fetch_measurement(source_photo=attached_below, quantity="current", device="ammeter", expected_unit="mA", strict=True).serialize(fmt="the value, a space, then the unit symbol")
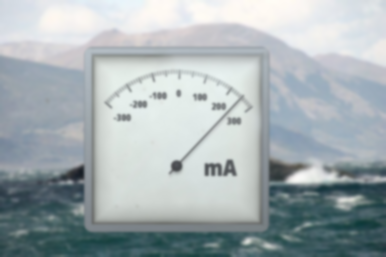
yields 250 mA
